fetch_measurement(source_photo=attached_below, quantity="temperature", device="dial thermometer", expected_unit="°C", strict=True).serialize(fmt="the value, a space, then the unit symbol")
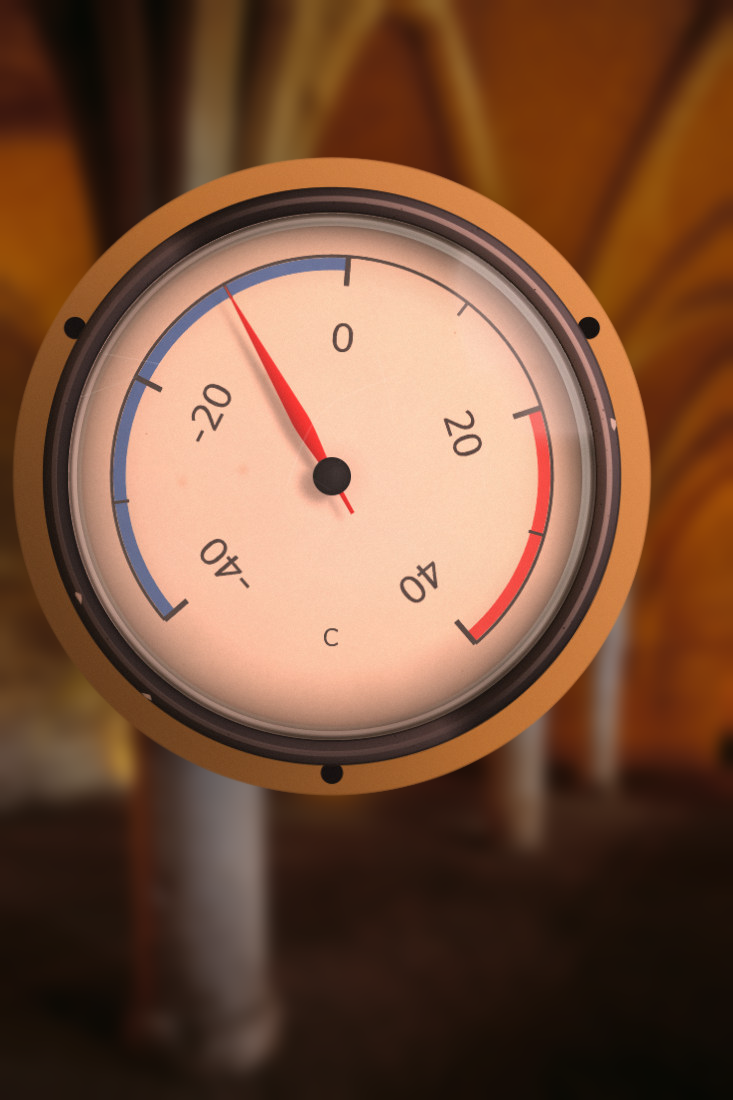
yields -10 °C
